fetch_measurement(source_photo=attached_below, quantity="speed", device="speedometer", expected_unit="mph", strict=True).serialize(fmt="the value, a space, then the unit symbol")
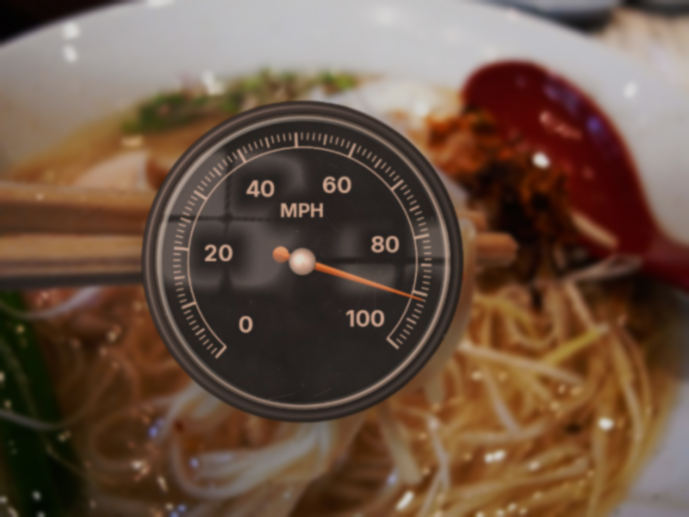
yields 91 mph
